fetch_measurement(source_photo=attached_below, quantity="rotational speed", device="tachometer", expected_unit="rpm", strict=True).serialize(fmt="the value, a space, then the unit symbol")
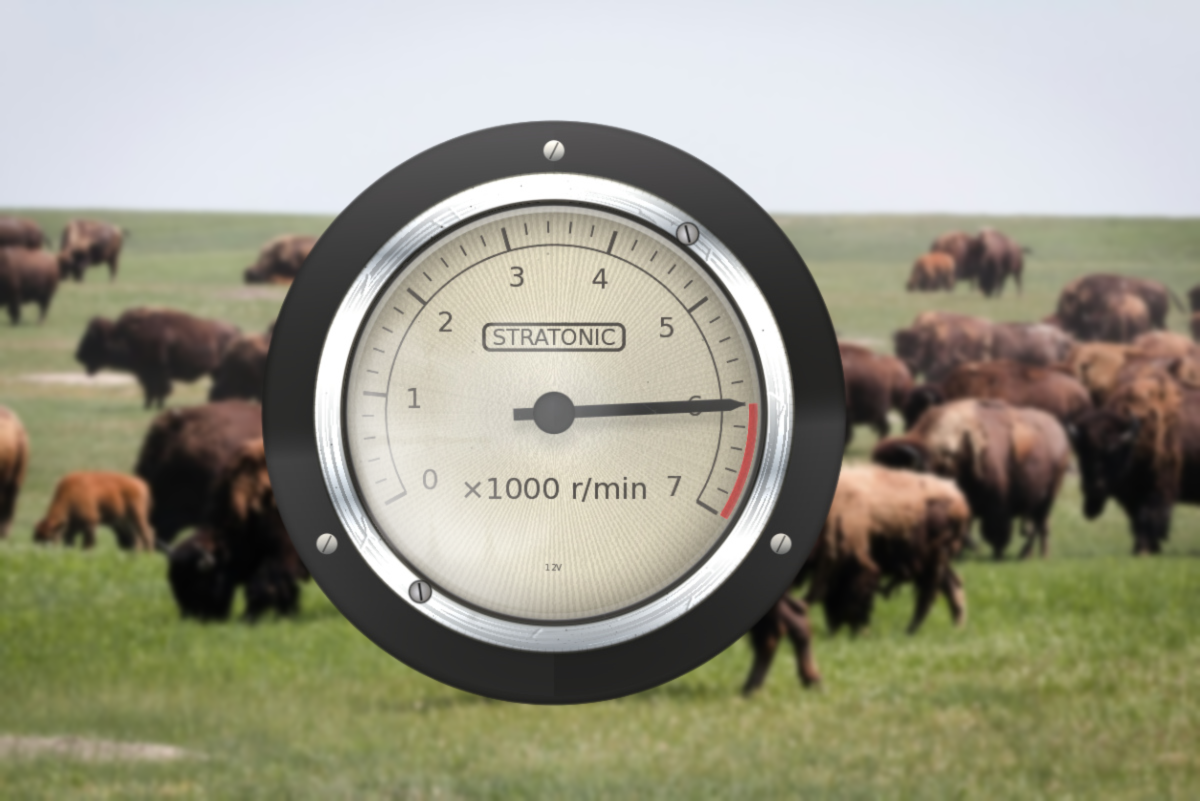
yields 6000 rpm
